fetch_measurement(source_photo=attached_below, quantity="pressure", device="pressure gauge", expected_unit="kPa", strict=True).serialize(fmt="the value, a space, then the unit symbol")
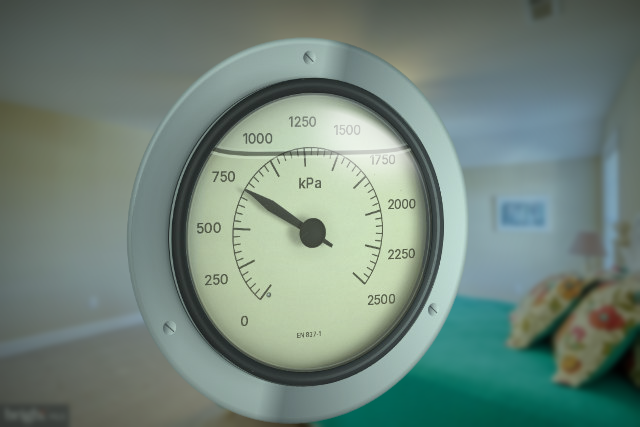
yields 750 kPa
